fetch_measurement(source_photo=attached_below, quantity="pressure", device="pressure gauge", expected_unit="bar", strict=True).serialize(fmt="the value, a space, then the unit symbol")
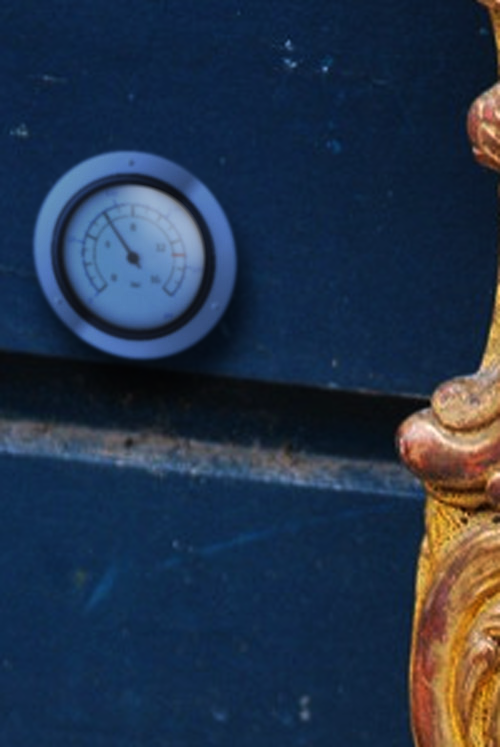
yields 6 bar
